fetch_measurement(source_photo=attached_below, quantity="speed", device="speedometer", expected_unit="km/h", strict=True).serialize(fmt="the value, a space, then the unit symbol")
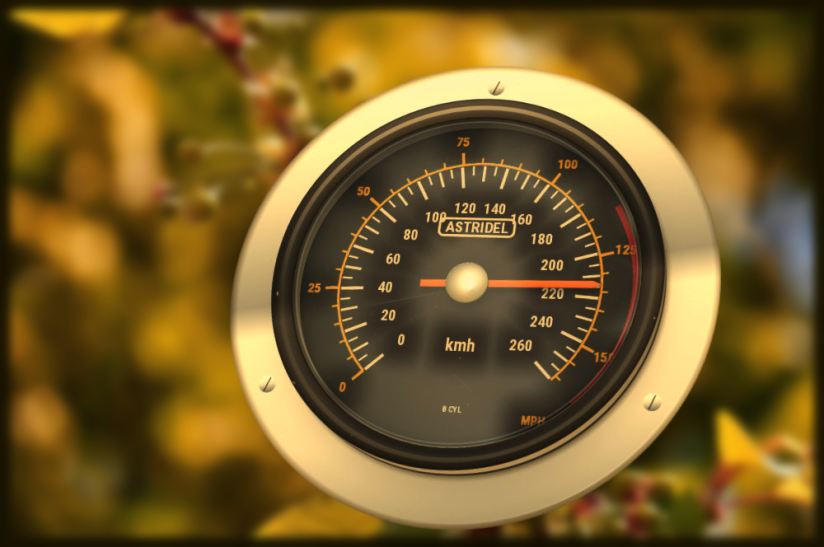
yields 215 km/h
